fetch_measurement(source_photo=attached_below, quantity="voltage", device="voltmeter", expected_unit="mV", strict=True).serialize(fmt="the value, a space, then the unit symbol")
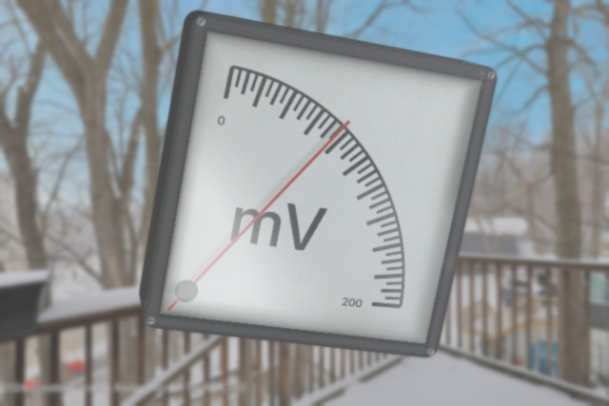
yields 75 mV
